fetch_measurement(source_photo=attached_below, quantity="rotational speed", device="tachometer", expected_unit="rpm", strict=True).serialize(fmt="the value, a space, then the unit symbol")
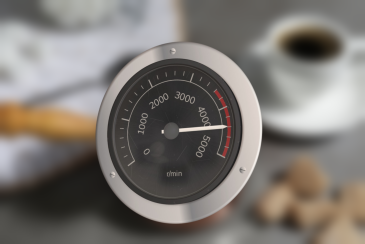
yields 4400 rpm
